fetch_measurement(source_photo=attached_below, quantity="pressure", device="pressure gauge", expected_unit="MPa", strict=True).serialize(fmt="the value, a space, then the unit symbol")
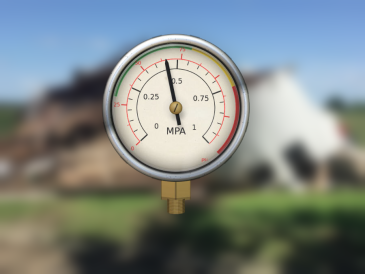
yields 0.45 MPa
